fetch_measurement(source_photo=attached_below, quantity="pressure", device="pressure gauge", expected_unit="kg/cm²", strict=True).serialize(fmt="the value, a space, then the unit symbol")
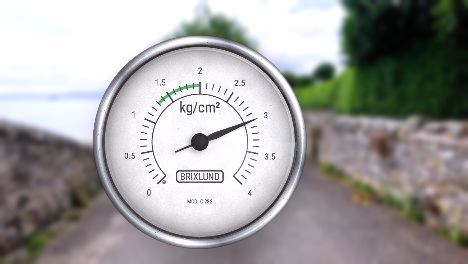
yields 3 kg/cm²
